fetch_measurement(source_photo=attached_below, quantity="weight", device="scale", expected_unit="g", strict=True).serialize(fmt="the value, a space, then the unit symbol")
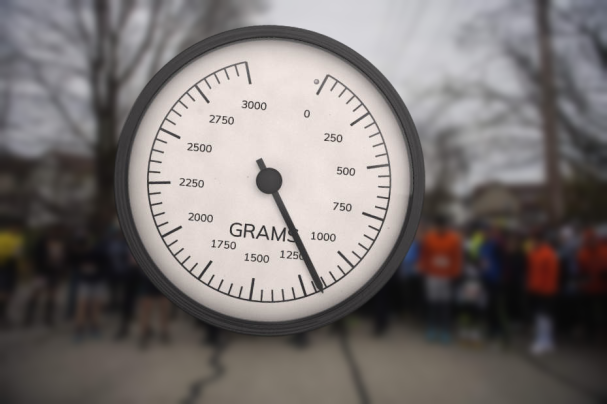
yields 1175 g
